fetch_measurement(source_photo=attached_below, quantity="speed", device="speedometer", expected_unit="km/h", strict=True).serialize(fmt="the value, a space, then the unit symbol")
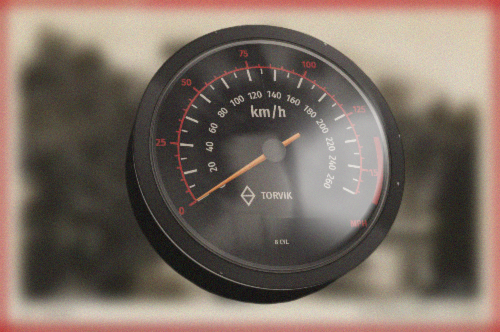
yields 0 km/h
